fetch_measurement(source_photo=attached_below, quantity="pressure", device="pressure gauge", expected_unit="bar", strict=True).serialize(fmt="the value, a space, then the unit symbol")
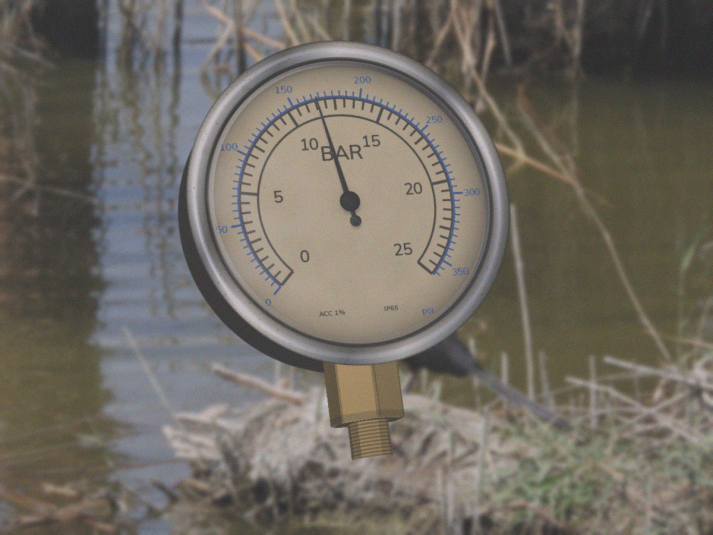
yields 11.5 bar
